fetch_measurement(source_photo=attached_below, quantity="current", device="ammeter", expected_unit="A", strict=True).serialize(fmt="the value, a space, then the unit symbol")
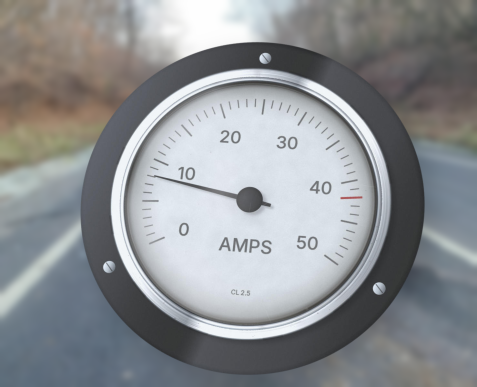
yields 8 A
